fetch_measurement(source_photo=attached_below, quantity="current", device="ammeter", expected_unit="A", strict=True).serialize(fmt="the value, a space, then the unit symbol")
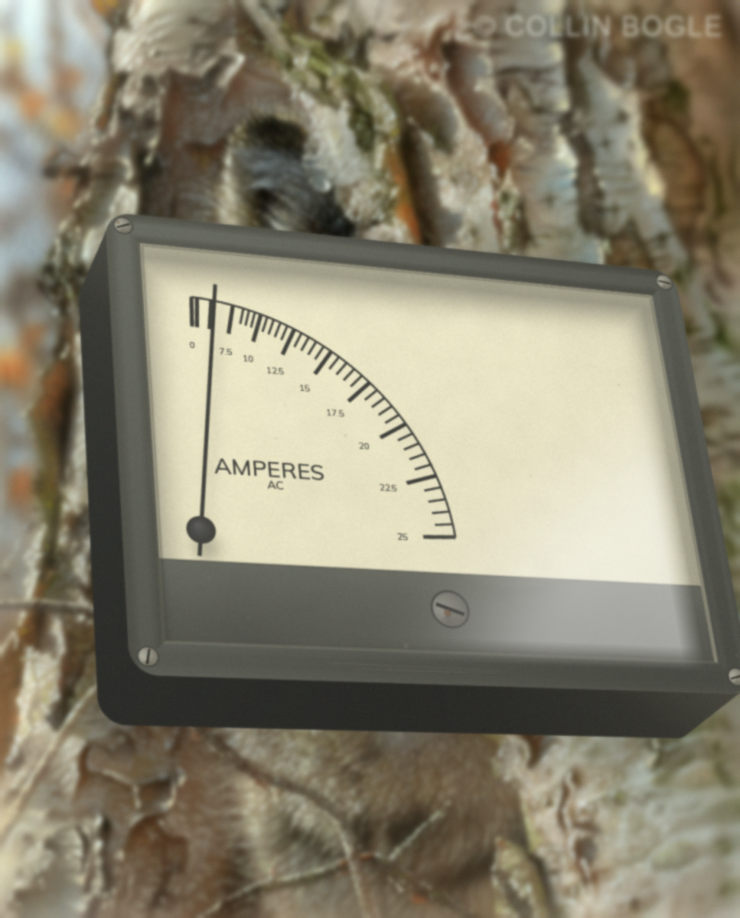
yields 5 A
